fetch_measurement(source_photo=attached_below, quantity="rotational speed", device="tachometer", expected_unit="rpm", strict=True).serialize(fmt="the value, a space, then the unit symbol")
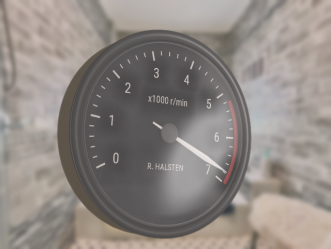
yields 6800 rpm
